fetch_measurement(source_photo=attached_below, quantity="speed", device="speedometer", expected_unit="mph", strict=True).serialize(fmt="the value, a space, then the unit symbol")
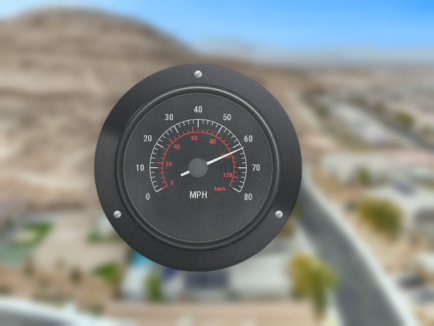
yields 62 mph
